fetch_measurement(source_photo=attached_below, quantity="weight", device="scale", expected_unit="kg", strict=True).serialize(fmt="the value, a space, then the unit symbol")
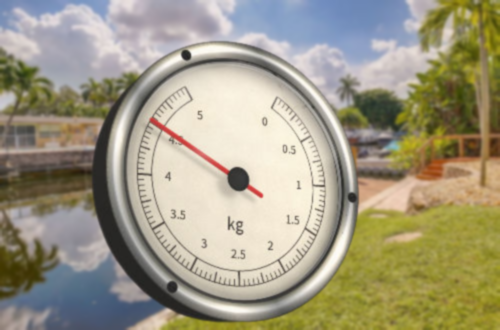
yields 4.5 kg
